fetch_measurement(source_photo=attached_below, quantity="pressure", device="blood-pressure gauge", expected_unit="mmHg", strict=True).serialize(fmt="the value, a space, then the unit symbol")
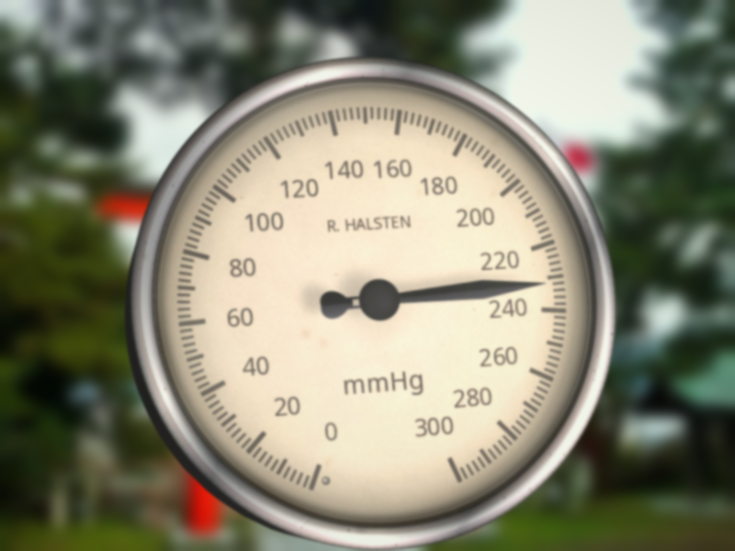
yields 232 mmHg
